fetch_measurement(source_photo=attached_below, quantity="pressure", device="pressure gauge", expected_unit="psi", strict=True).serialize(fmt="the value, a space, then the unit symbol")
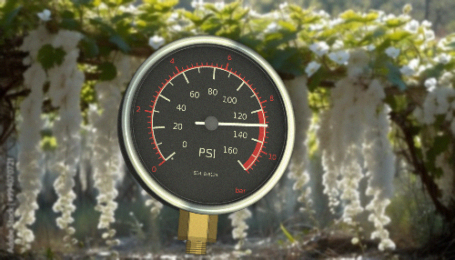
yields 130 psi
